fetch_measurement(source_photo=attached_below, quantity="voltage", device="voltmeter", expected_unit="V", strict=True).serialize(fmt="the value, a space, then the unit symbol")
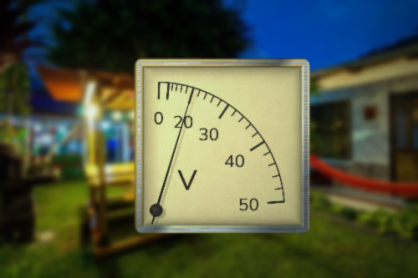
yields 20 V
